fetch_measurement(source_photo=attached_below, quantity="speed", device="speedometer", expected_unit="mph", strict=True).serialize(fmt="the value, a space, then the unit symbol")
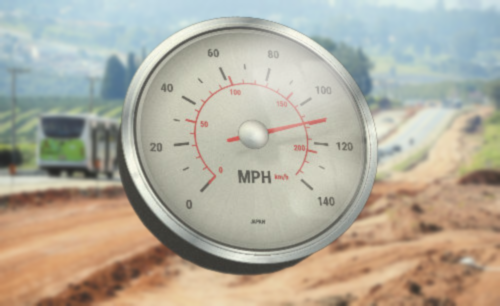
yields 110 mph
